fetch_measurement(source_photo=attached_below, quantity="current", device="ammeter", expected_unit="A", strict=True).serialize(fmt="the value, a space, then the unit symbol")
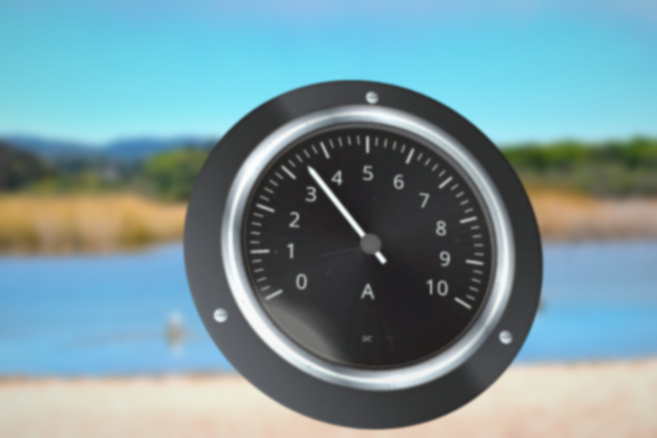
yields 3.4 A
